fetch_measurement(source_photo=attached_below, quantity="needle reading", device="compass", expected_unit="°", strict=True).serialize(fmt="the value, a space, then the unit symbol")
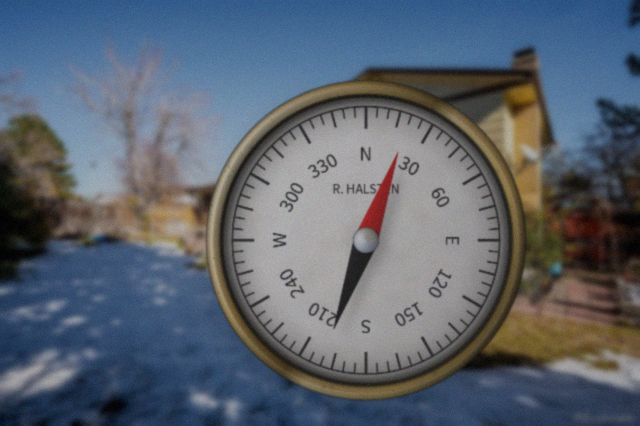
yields 20 °
